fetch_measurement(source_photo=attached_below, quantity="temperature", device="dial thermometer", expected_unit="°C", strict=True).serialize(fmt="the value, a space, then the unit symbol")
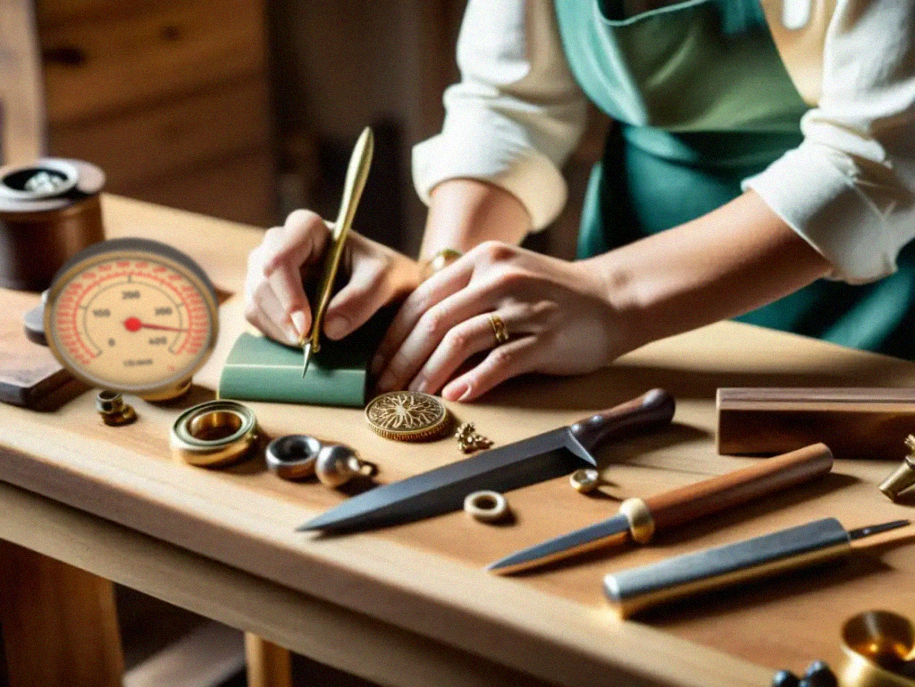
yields 350 °C
